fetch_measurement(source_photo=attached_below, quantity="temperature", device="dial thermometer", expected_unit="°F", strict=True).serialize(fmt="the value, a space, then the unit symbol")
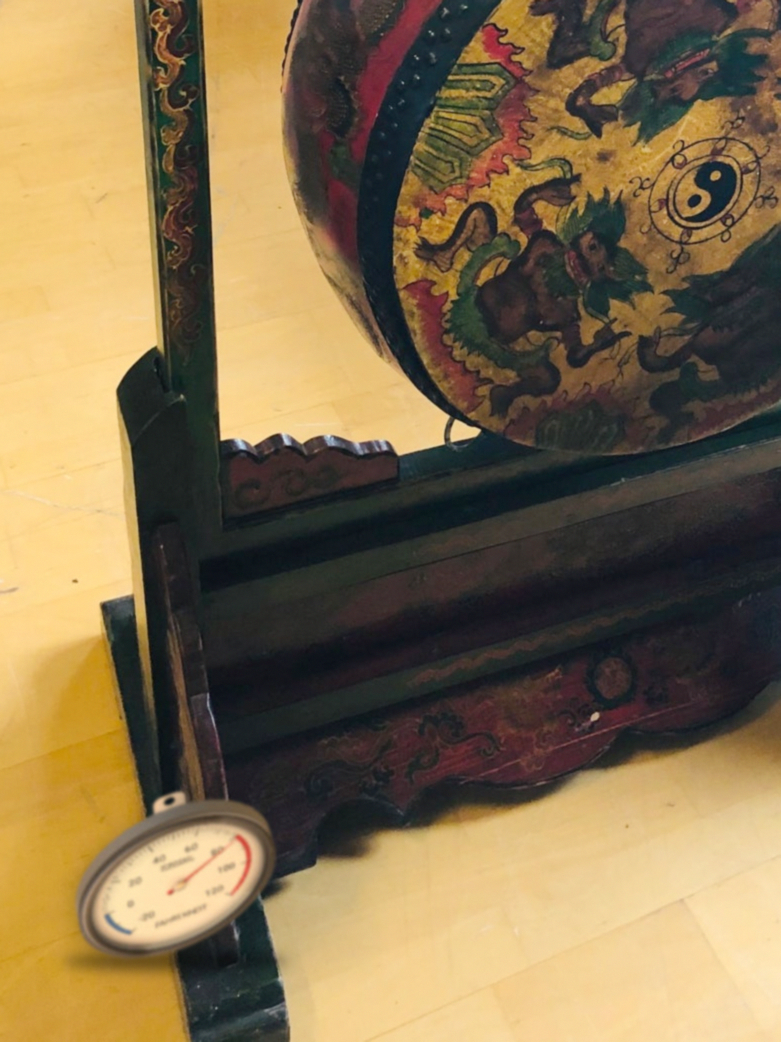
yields 80 °F
